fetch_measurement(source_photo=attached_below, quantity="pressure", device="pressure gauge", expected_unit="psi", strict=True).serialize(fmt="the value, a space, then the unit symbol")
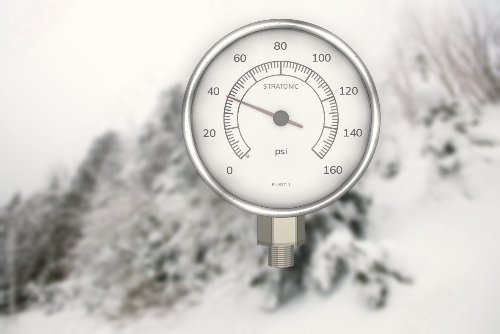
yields 40 psi
